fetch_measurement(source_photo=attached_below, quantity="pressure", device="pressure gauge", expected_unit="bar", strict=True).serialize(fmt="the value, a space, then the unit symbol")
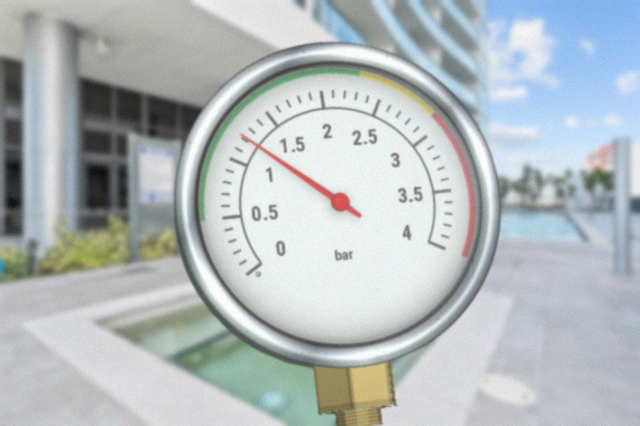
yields 1.2 bar
